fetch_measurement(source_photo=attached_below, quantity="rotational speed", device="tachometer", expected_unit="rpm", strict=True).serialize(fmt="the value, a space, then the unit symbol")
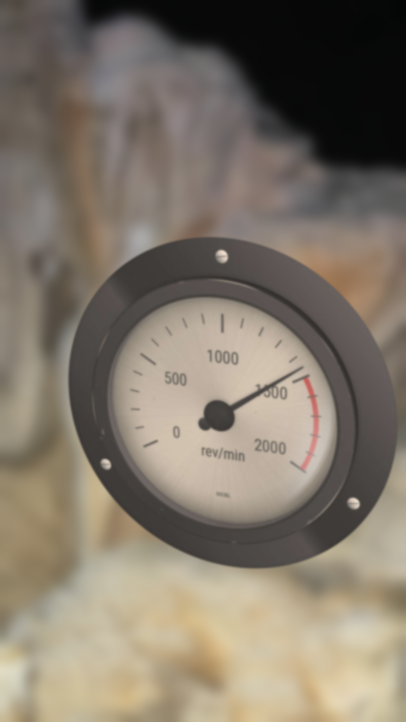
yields 1450 rpm
